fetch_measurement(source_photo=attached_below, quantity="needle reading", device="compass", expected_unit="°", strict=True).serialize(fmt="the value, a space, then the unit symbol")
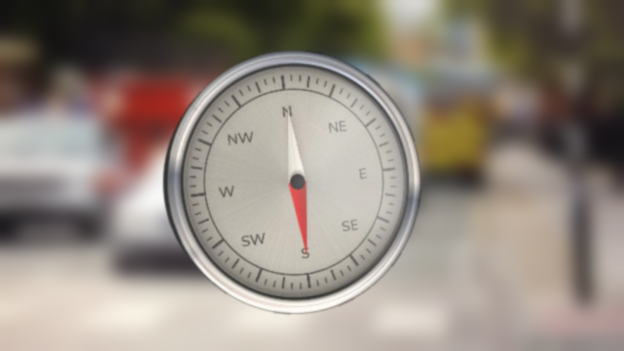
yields 180 °
